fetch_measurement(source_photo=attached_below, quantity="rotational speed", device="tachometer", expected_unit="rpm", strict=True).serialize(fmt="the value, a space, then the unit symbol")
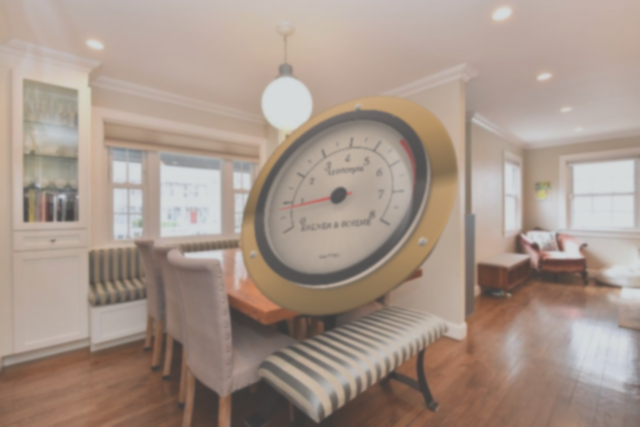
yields 750 rpm
